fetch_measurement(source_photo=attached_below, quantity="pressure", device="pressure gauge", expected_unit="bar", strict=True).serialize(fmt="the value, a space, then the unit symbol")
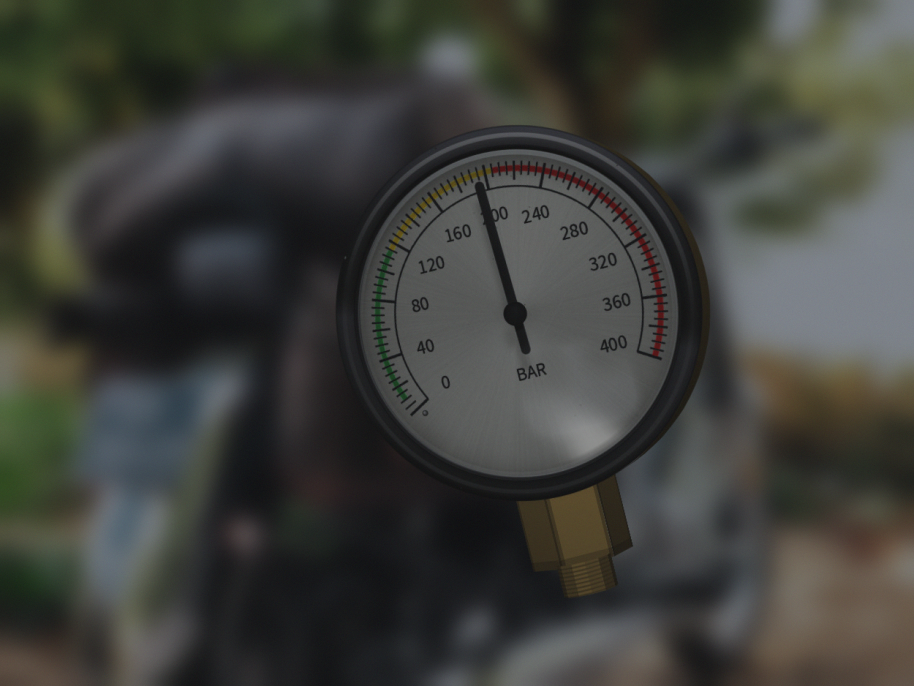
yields 195 bar
